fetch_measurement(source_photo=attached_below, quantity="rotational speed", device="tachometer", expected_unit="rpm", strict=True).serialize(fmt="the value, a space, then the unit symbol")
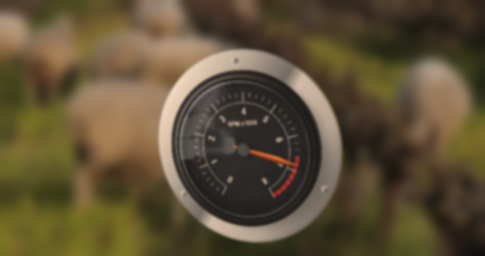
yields 6800 rpm
